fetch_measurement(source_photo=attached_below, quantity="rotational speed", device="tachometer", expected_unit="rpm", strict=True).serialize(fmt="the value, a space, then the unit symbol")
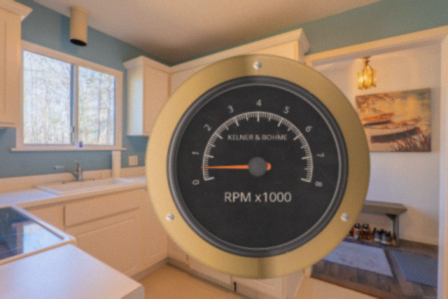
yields 500 rpm
